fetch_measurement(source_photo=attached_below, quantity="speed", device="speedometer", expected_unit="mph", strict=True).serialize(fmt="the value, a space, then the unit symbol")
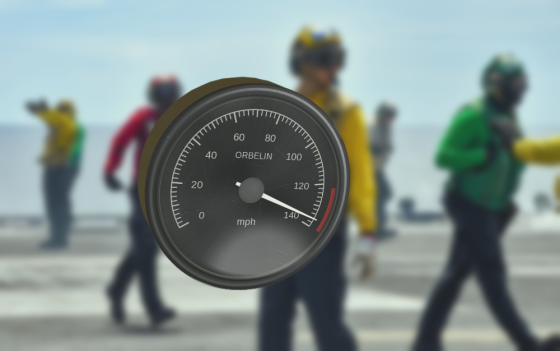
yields 136 mph
